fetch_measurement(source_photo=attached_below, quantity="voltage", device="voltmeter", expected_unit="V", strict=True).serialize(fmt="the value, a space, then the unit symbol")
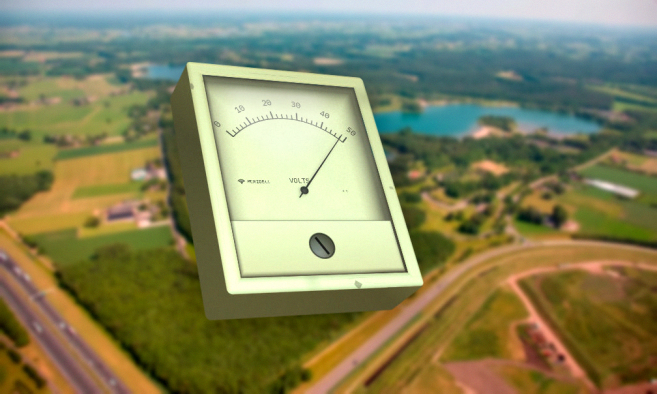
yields 48 V
